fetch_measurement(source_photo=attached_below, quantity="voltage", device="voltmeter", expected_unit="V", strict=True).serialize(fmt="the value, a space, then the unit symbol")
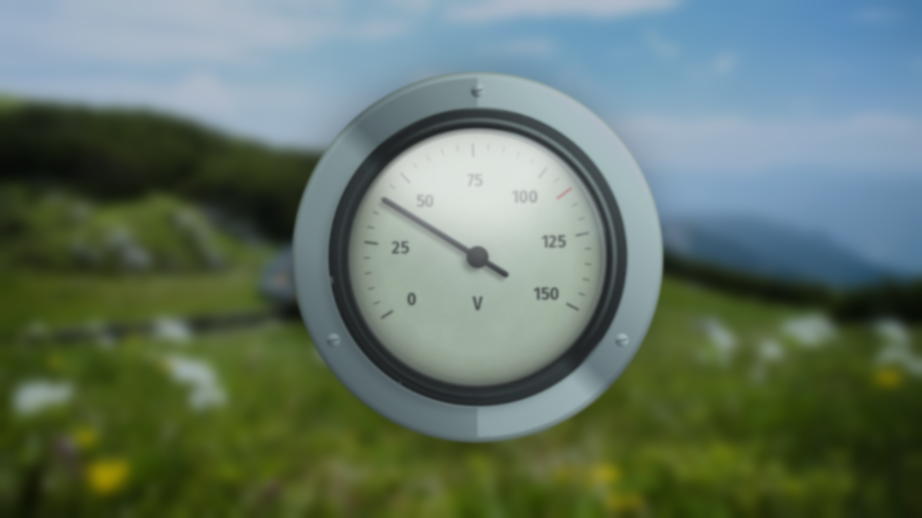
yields 40 V
